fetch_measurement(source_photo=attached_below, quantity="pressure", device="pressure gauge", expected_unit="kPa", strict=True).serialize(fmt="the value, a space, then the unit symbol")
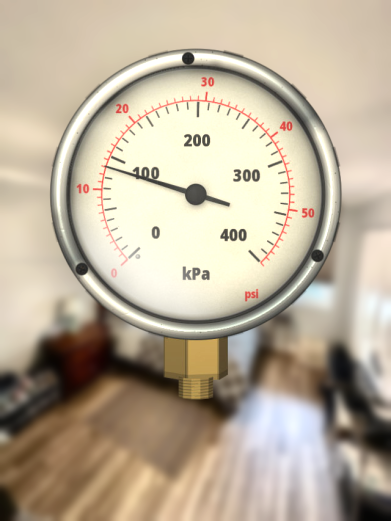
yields 90 kPa
